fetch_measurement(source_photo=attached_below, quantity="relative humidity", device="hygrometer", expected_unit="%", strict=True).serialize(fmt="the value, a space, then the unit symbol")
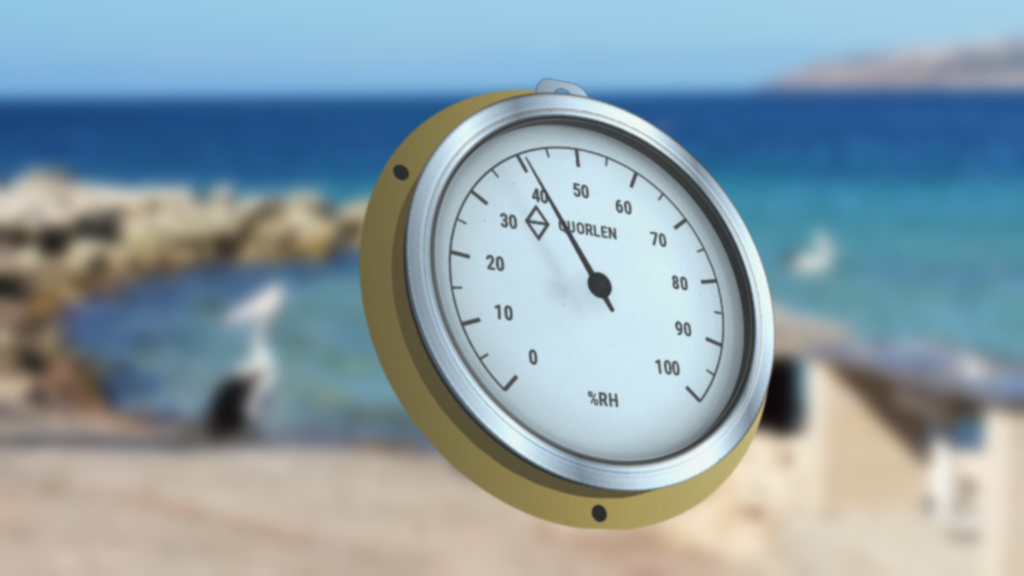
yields 40 %
